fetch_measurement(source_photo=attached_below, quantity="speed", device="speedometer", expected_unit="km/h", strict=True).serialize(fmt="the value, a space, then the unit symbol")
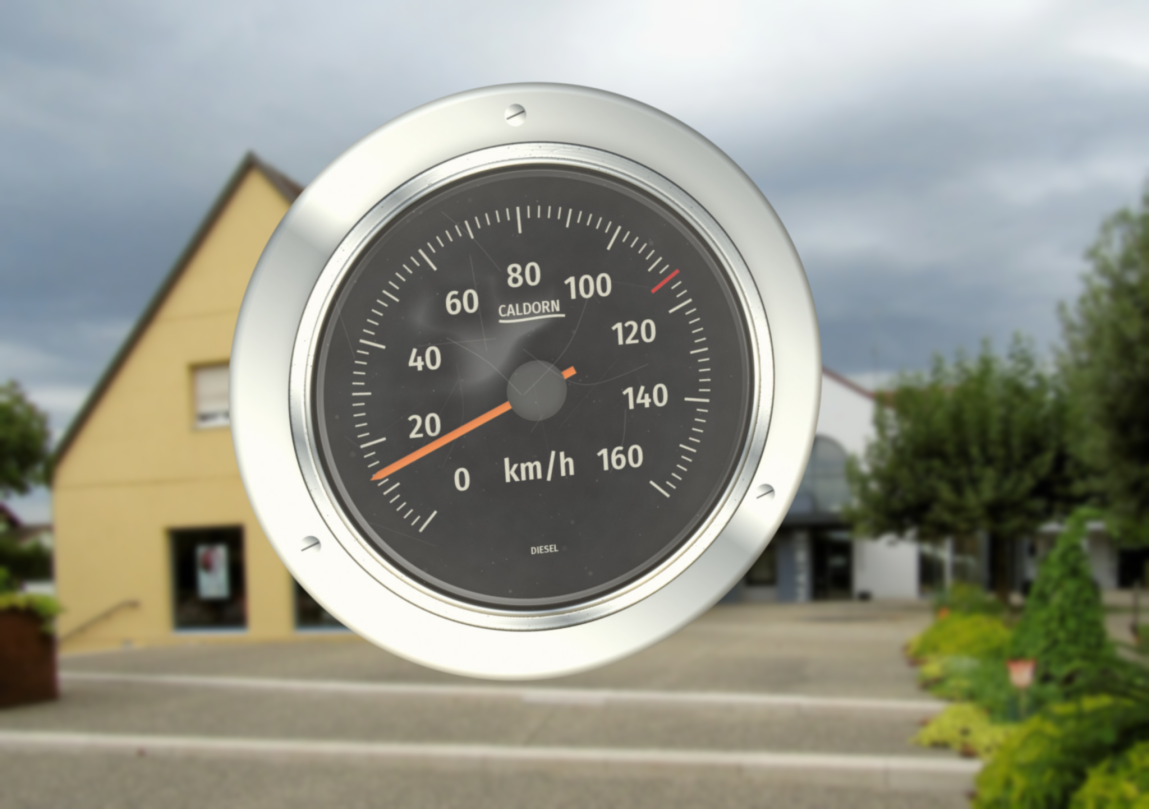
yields 14 km/h
